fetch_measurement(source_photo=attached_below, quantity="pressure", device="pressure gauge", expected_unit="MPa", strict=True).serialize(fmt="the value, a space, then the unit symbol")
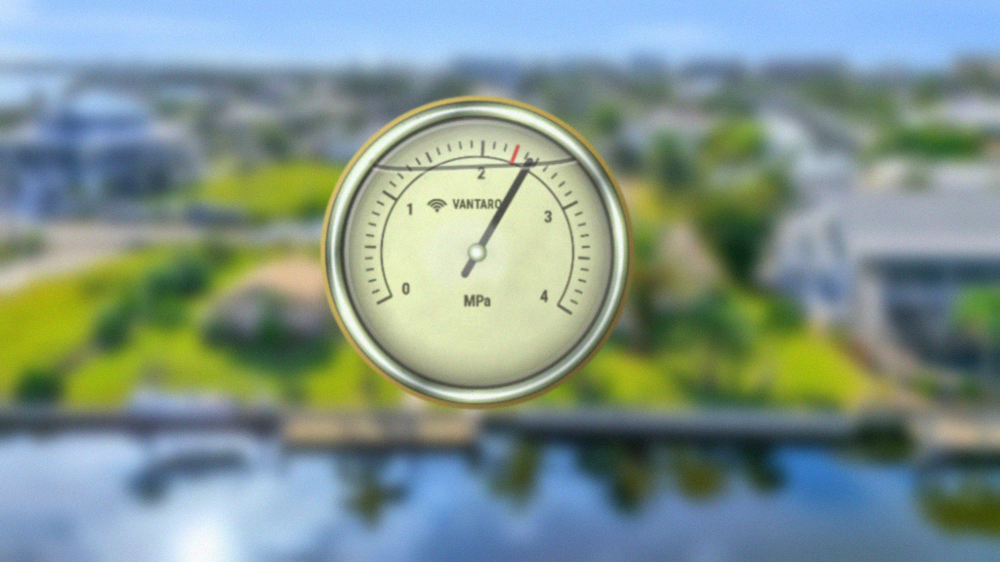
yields 2.45 MPa
